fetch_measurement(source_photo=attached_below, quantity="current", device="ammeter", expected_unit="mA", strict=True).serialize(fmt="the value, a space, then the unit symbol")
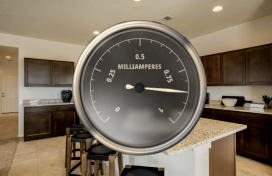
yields 0.85 mA
